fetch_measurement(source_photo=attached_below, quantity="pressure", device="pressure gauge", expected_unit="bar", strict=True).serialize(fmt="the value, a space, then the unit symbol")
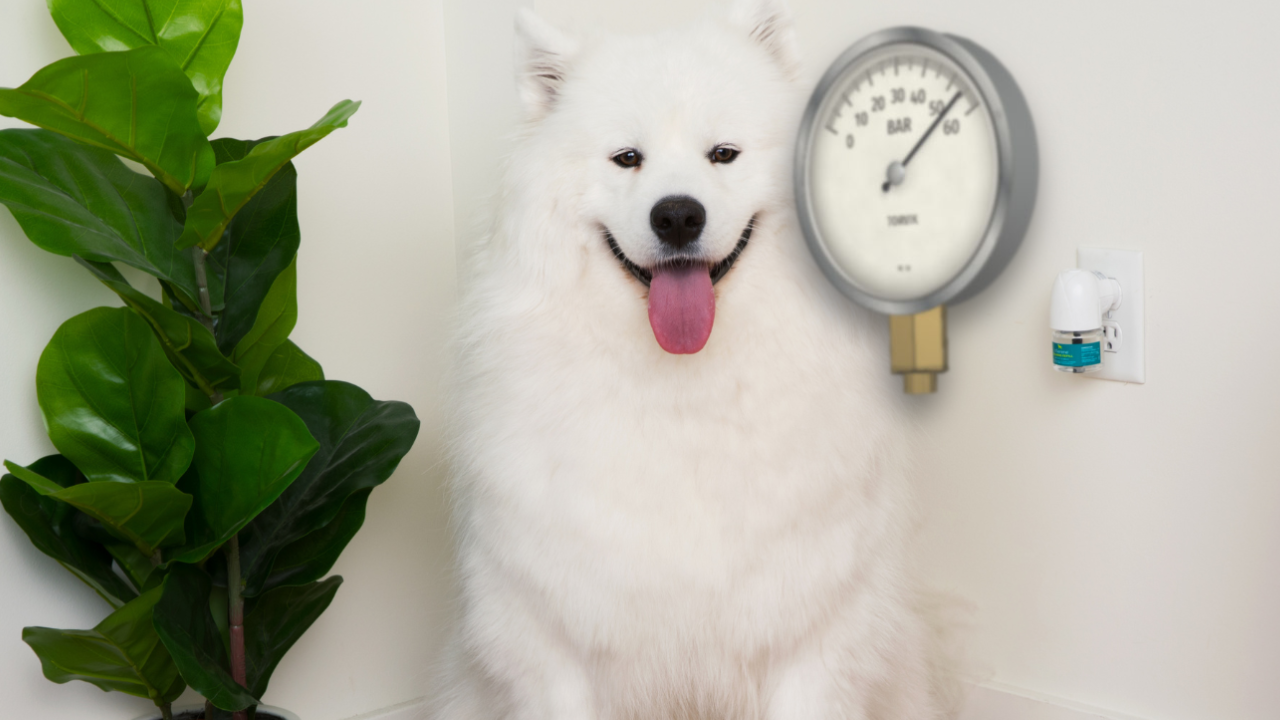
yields 55 bar
